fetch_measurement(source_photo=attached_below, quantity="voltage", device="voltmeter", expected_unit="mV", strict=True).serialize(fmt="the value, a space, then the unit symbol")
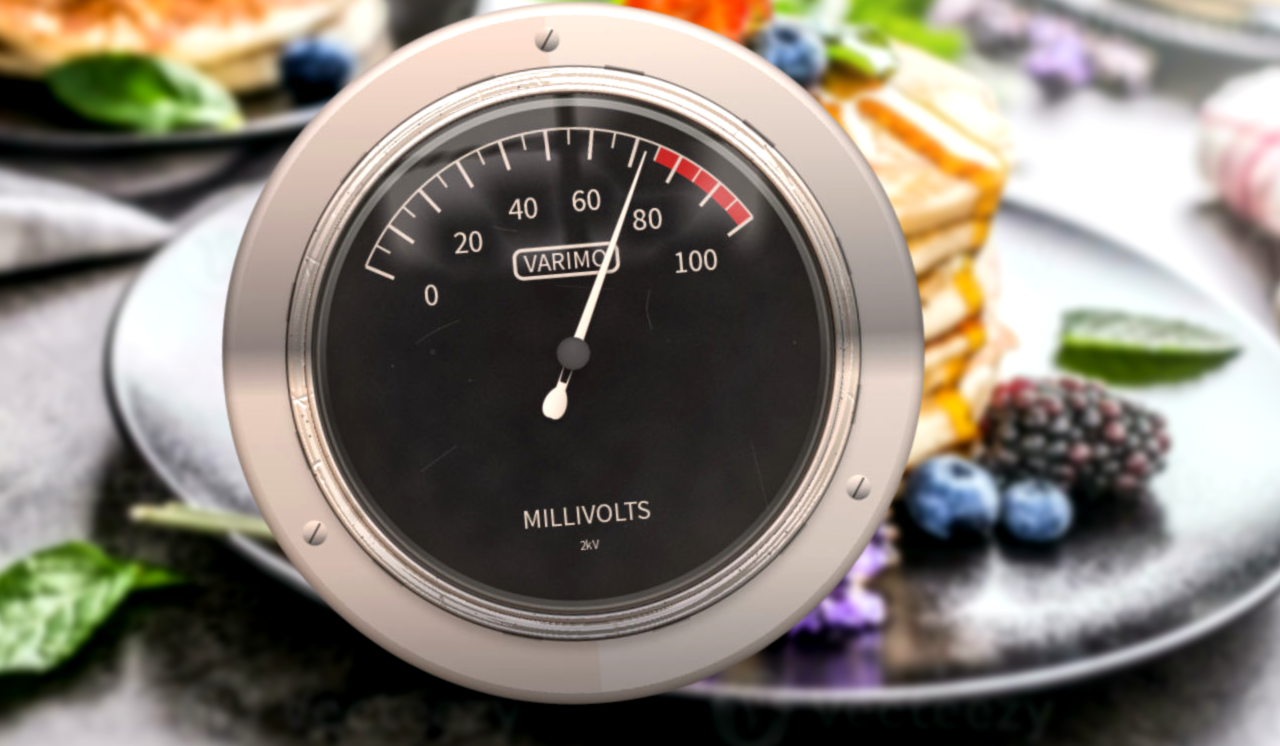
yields 72.5 mV
